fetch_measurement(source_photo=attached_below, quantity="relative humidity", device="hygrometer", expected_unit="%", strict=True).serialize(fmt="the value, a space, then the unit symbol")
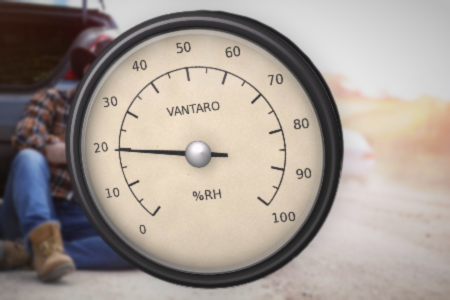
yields 20 %
